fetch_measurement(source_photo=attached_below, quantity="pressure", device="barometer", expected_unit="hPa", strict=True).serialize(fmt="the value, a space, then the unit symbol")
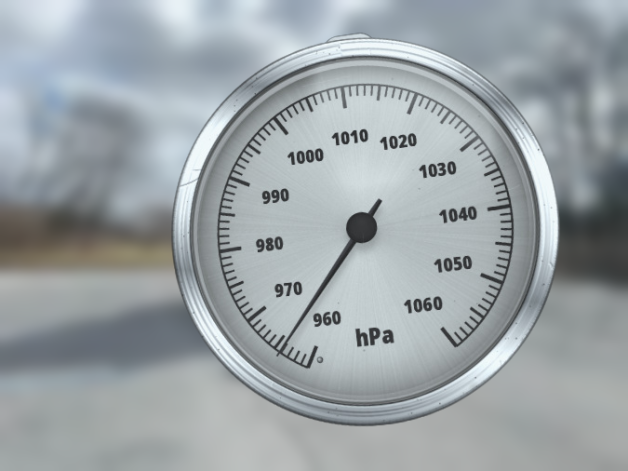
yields 964 hPa
